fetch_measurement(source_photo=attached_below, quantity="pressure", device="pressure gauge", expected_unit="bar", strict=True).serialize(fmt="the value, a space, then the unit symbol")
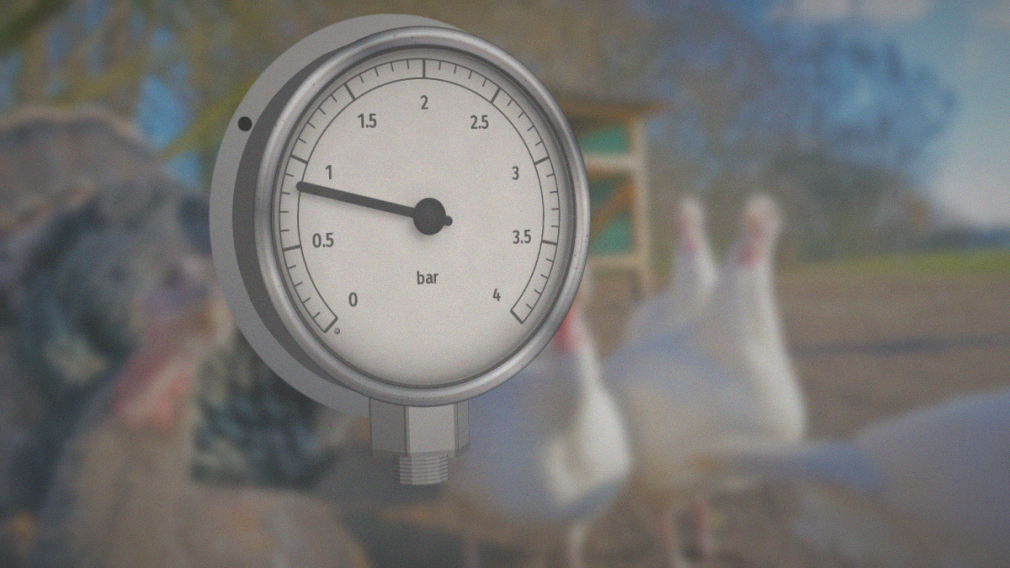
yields 0.85 bar
